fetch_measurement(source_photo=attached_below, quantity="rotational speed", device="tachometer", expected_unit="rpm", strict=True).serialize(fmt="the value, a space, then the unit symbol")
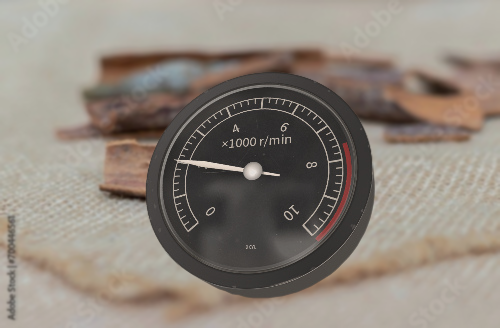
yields 2000 rpm
